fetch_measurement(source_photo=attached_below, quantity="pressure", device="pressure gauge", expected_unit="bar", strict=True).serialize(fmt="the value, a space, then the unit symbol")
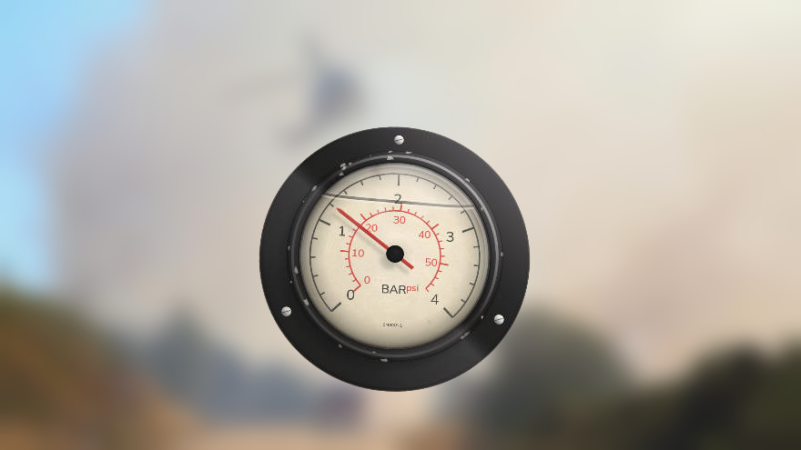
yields 1.2 bar
